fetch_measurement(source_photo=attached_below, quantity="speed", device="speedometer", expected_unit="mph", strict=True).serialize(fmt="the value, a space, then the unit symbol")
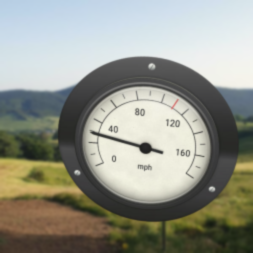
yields 30 mph
